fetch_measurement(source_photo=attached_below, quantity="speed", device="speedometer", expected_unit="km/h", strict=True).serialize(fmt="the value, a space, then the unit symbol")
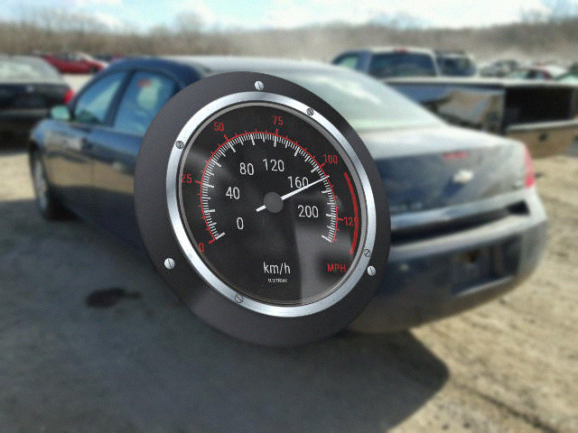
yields 170 km/h
